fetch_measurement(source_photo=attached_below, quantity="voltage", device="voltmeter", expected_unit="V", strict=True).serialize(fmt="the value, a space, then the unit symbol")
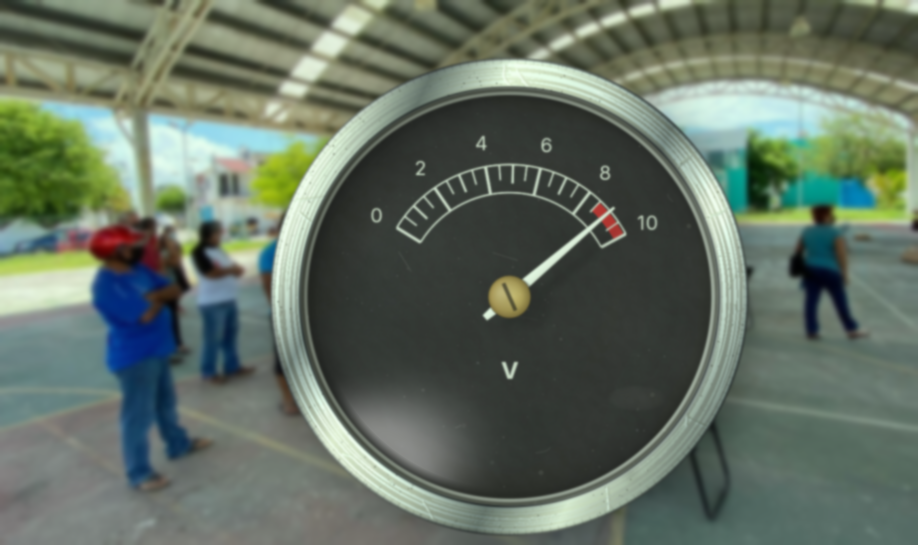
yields 9 V
